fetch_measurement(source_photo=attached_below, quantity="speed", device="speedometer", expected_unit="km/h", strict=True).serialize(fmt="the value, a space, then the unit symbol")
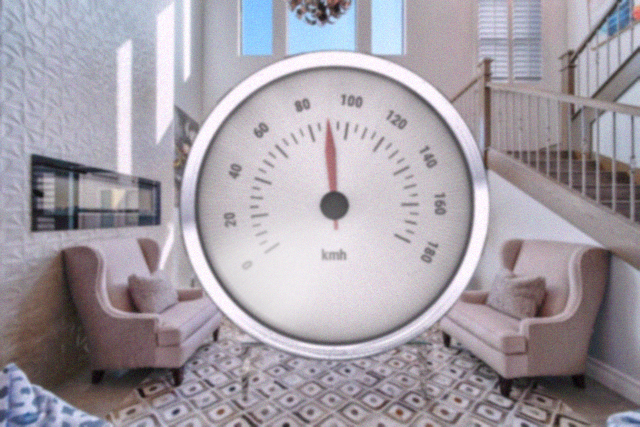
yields 90 km/h
